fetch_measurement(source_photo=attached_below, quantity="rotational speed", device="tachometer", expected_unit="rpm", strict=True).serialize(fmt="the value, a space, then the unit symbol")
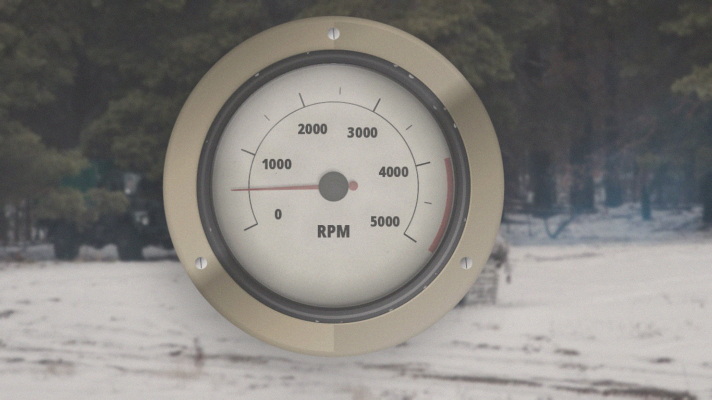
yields 500 rpm
